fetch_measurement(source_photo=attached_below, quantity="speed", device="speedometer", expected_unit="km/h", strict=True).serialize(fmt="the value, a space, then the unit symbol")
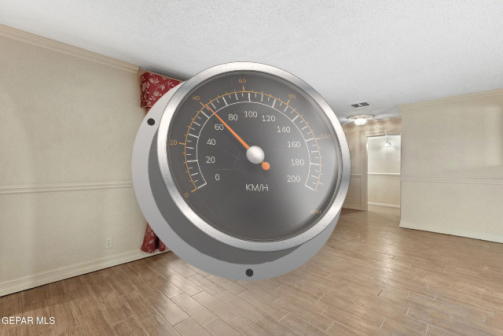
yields 65 km/h
